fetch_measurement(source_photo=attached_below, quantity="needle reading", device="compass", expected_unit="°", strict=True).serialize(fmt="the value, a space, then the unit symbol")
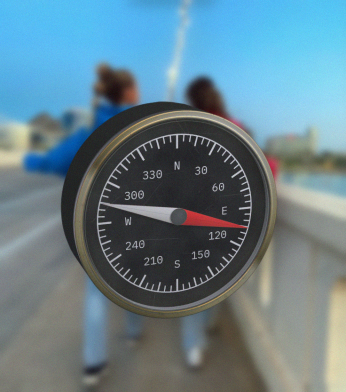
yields 105 °
